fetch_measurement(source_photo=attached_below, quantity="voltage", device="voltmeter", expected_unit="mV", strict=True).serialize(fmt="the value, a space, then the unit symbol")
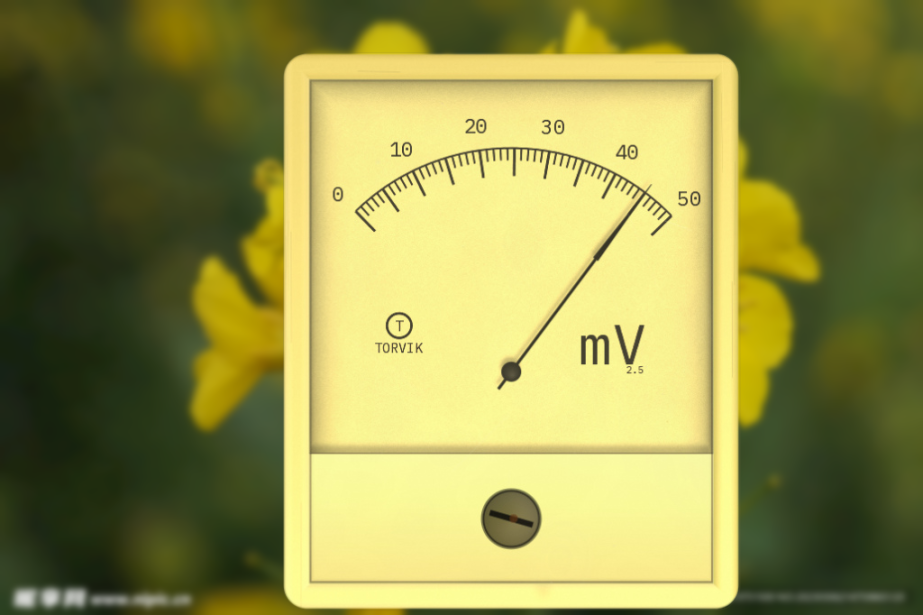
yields 45 mV
